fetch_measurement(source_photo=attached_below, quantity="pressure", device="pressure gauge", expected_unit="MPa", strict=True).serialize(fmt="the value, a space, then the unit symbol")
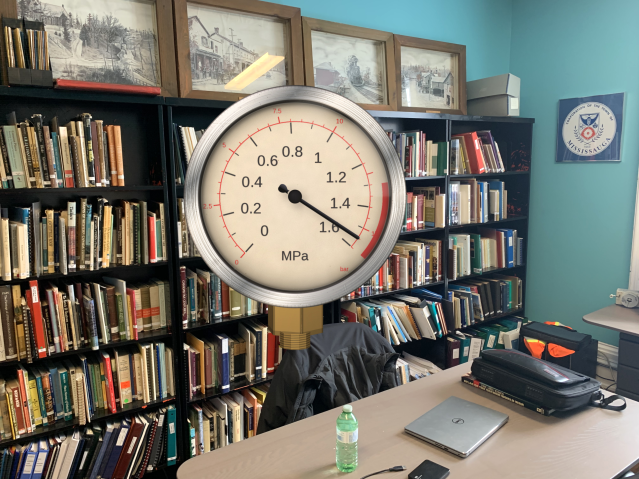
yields 1.55 MPa
